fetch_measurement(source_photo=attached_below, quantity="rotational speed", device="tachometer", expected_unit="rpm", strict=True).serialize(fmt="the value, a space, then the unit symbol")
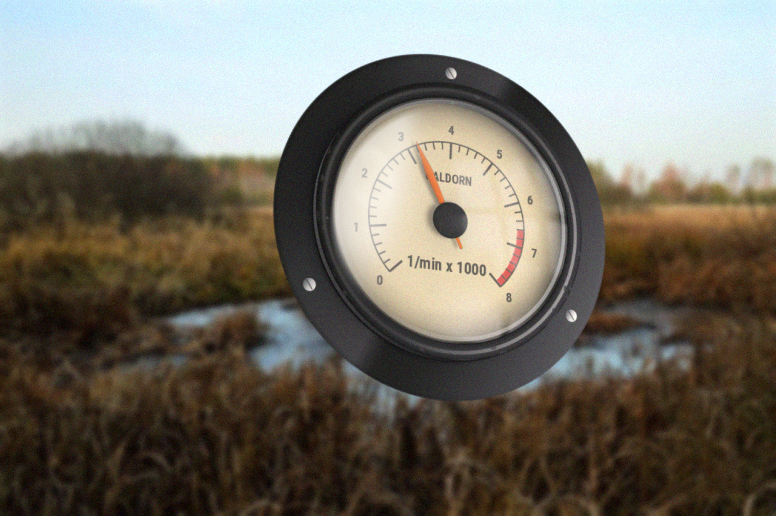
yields 3200 rpm
